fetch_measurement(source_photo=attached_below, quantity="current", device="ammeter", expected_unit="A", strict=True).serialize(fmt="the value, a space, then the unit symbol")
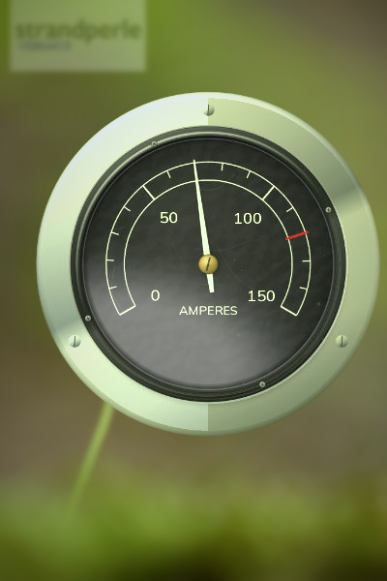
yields 70 A
